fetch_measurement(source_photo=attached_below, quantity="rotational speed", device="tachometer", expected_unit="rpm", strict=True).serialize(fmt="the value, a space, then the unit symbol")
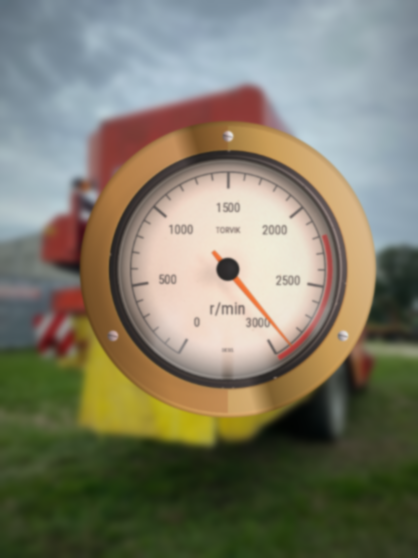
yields 2900 rpm
